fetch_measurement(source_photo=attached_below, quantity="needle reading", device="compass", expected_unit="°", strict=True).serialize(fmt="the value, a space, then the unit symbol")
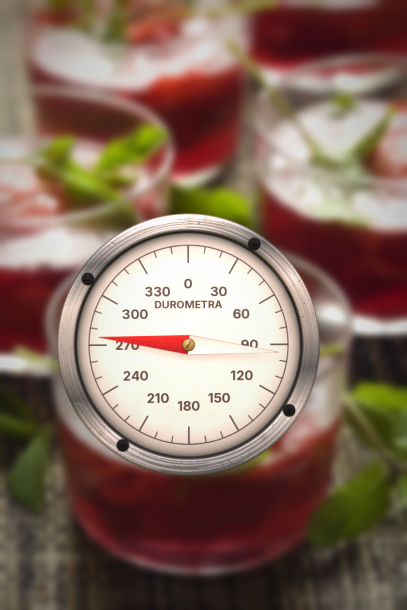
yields 275 °
